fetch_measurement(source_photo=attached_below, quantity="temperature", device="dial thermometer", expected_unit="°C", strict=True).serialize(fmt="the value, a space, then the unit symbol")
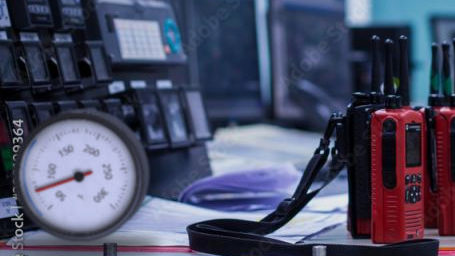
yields 75 °C
